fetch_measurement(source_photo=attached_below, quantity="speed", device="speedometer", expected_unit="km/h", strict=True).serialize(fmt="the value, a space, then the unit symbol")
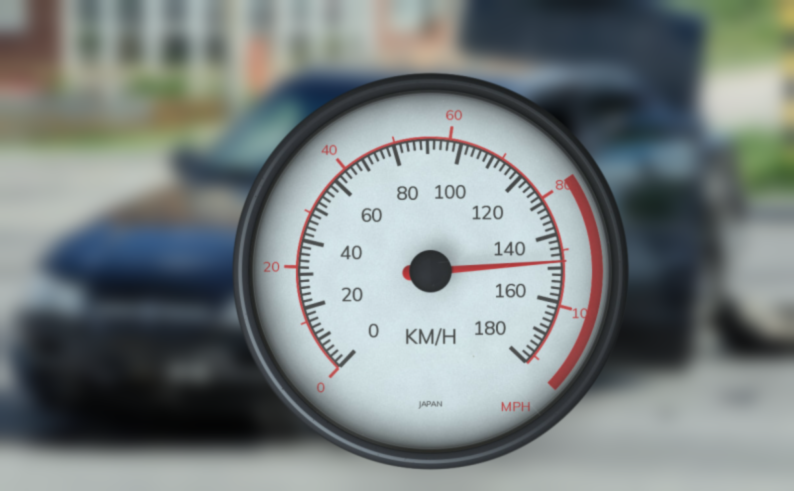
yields 148 km/h
